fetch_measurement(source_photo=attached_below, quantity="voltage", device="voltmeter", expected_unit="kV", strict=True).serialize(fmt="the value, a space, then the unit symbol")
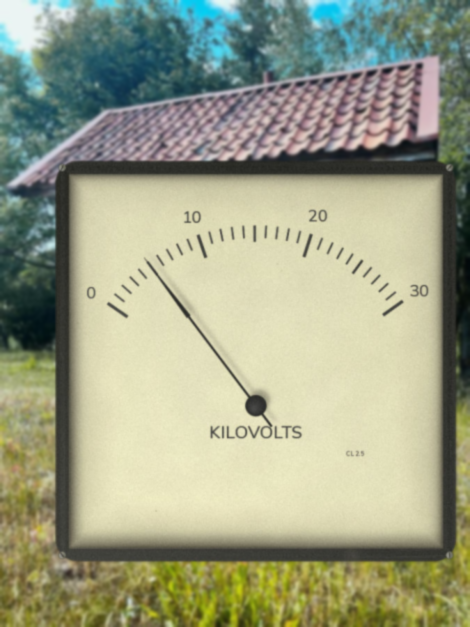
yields 5 kV
